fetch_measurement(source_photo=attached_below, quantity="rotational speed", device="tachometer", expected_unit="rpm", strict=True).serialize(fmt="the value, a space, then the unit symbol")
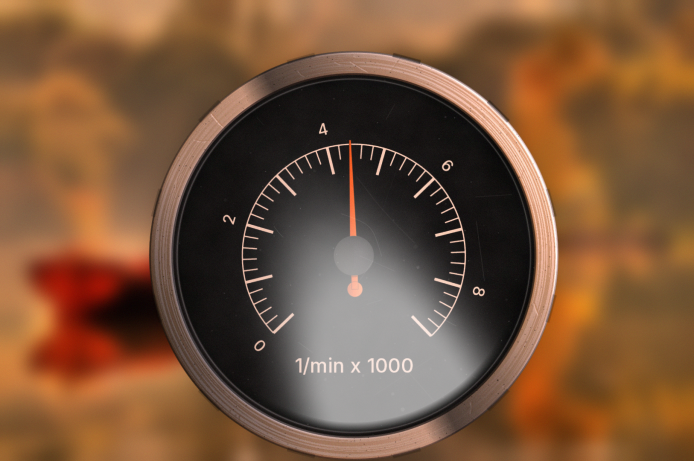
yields 4400 rpm
